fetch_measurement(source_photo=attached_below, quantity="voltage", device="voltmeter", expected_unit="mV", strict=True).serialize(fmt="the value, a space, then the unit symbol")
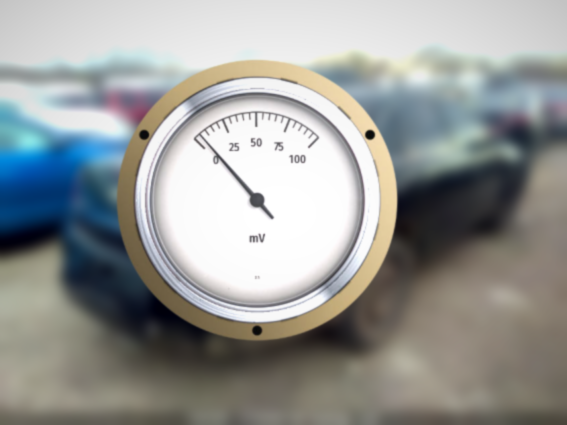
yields 5 mV
